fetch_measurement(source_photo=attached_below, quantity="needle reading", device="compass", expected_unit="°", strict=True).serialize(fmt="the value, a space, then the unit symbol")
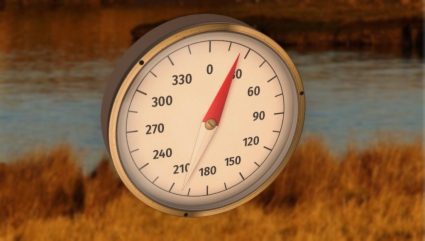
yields 22.5 °
